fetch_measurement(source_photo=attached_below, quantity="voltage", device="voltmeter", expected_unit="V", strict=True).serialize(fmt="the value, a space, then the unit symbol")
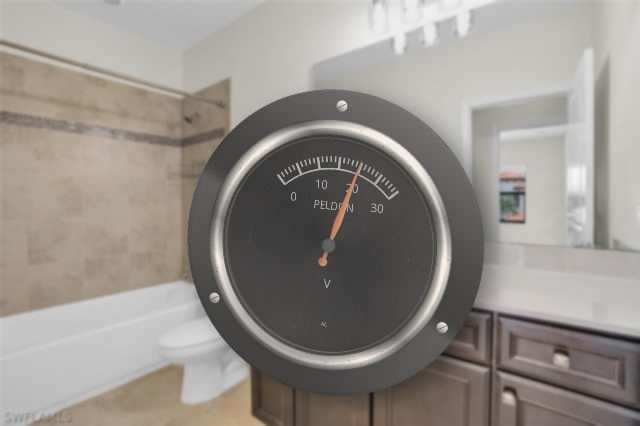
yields 20 V
